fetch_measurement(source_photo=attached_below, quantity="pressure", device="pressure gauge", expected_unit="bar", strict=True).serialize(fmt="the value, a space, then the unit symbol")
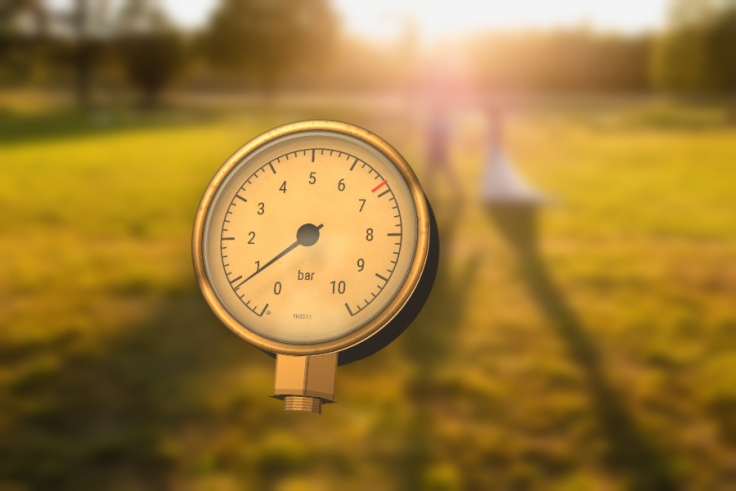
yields 0.8 bar
